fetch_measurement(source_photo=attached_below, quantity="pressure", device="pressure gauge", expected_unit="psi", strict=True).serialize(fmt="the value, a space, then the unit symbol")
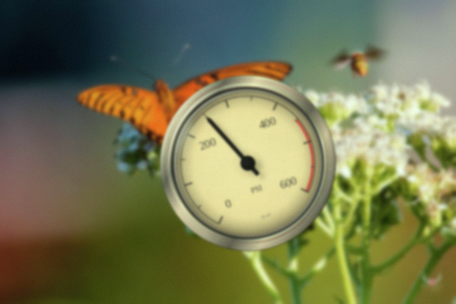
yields 250 psi
